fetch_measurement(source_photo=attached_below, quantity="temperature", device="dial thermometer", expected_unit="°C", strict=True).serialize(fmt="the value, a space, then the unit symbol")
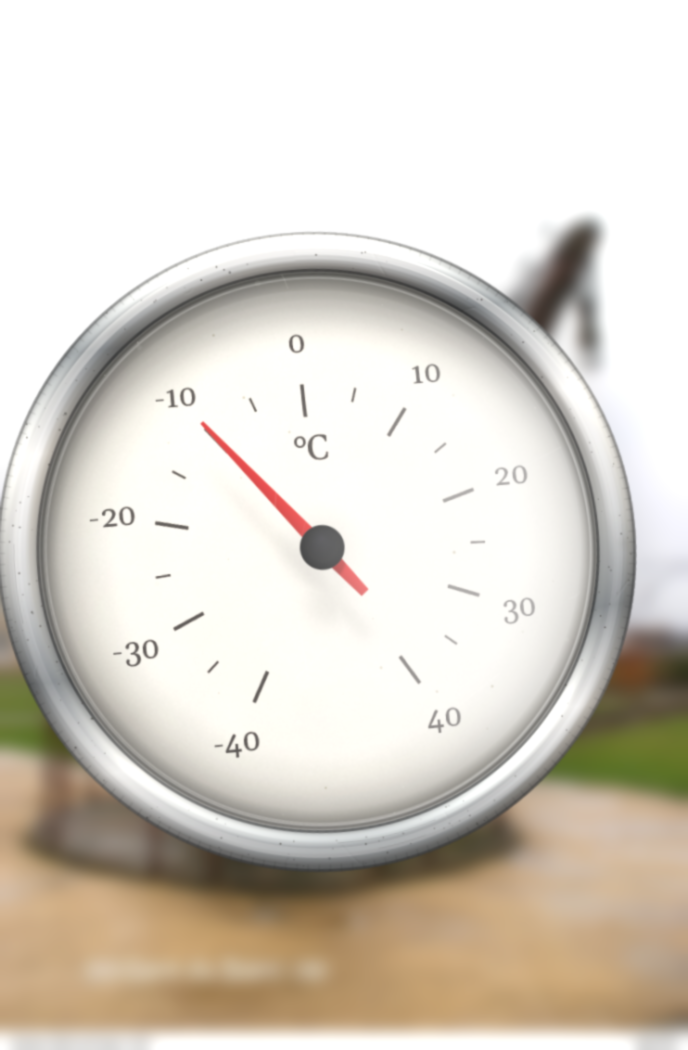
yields -10 °C
